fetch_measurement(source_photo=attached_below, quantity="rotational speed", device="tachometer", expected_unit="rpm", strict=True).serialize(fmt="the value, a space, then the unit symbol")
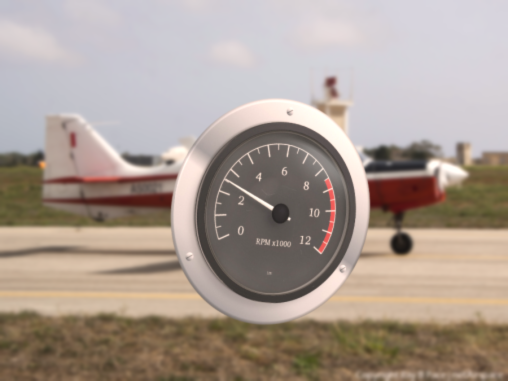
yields 2500 rpm
